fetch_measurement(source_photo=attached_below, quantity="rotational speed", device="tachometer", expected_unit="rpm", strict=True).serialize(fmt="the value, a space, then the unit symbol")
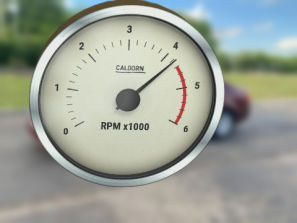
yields 4200 rpm
